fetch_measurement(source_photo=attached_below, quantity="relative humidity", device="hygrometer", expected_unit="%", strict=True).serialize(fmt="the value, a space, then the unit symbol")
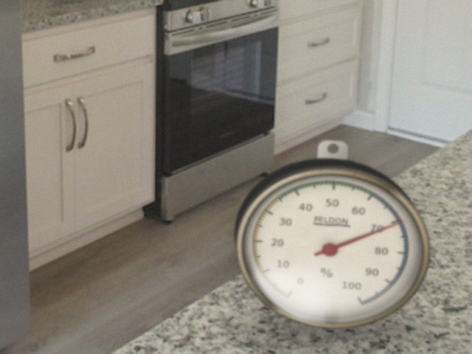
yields 70 %
